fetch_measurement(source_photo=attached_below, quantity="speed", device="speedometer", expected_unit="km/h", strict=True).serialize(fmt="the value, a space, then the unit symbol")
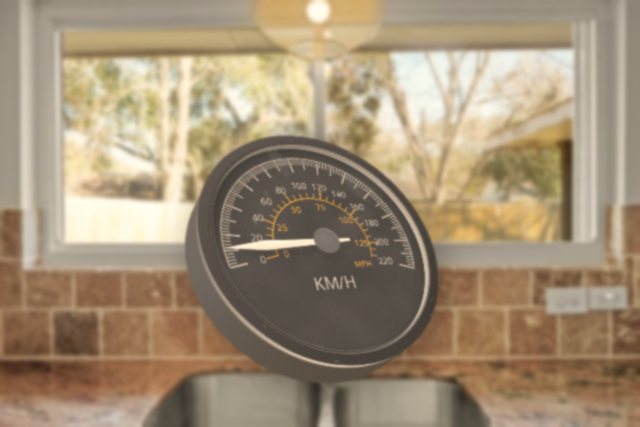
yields 10 km/h
